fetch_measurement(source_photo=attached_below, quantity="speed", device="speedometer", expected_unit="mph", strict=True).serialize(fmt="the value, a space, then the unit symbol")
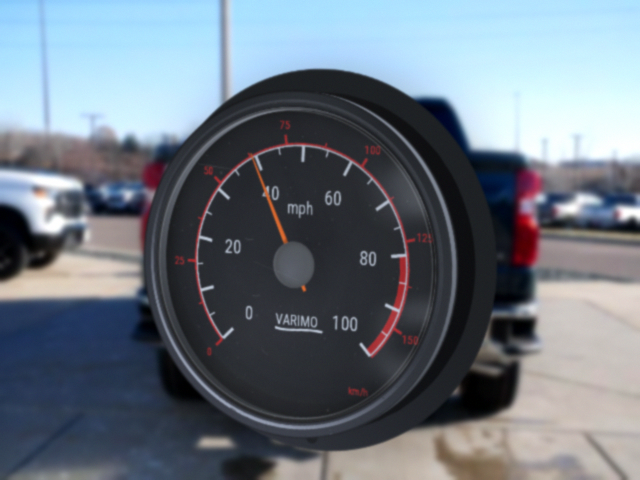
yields 40 mph
